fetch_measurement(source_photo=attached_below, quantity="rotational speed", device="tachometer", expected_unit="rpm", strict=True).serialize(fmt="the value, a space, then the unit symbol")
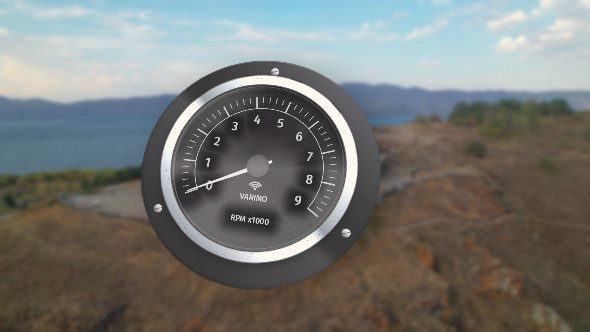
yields 0 rpm
